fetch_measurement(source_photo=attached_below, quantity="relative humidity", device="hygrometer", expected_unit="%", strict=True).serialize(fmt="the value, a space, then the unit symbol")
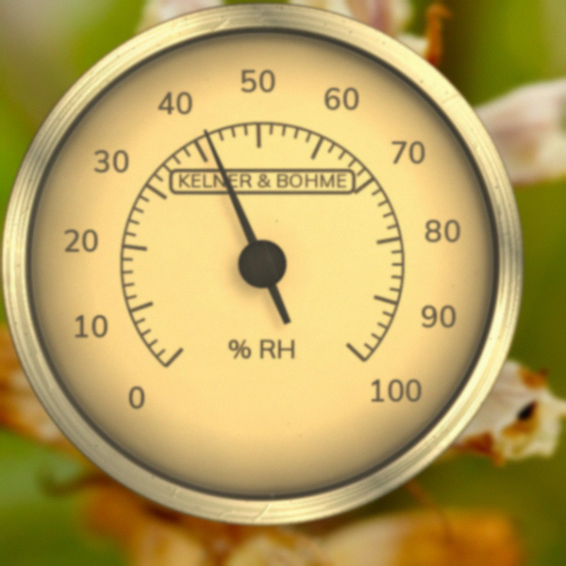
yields 42 %
